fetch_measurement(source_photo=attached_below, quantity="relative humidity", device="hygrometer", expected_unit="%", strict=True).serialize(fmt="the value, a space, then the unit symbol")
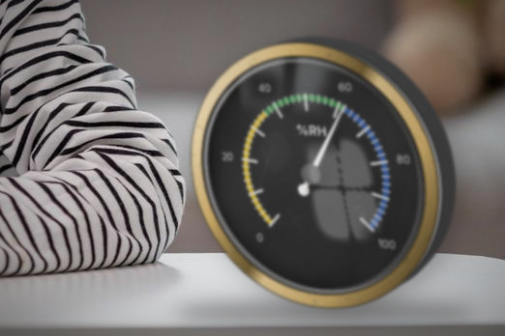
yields 62 %
